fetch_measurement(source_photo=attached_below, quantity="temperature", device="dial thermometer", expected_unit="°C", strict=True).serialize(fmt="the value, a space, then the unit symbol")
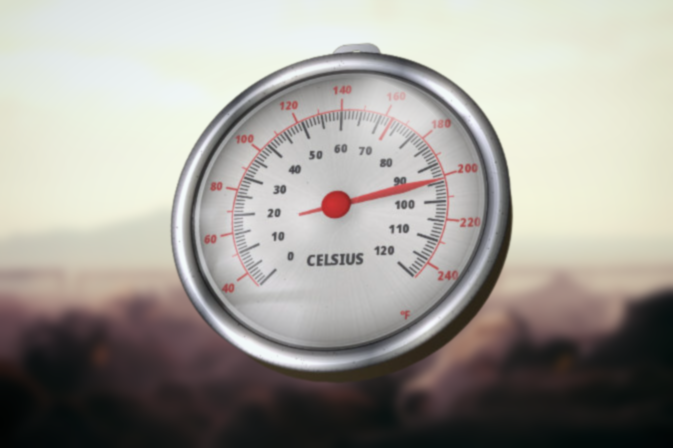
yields 95 °C
